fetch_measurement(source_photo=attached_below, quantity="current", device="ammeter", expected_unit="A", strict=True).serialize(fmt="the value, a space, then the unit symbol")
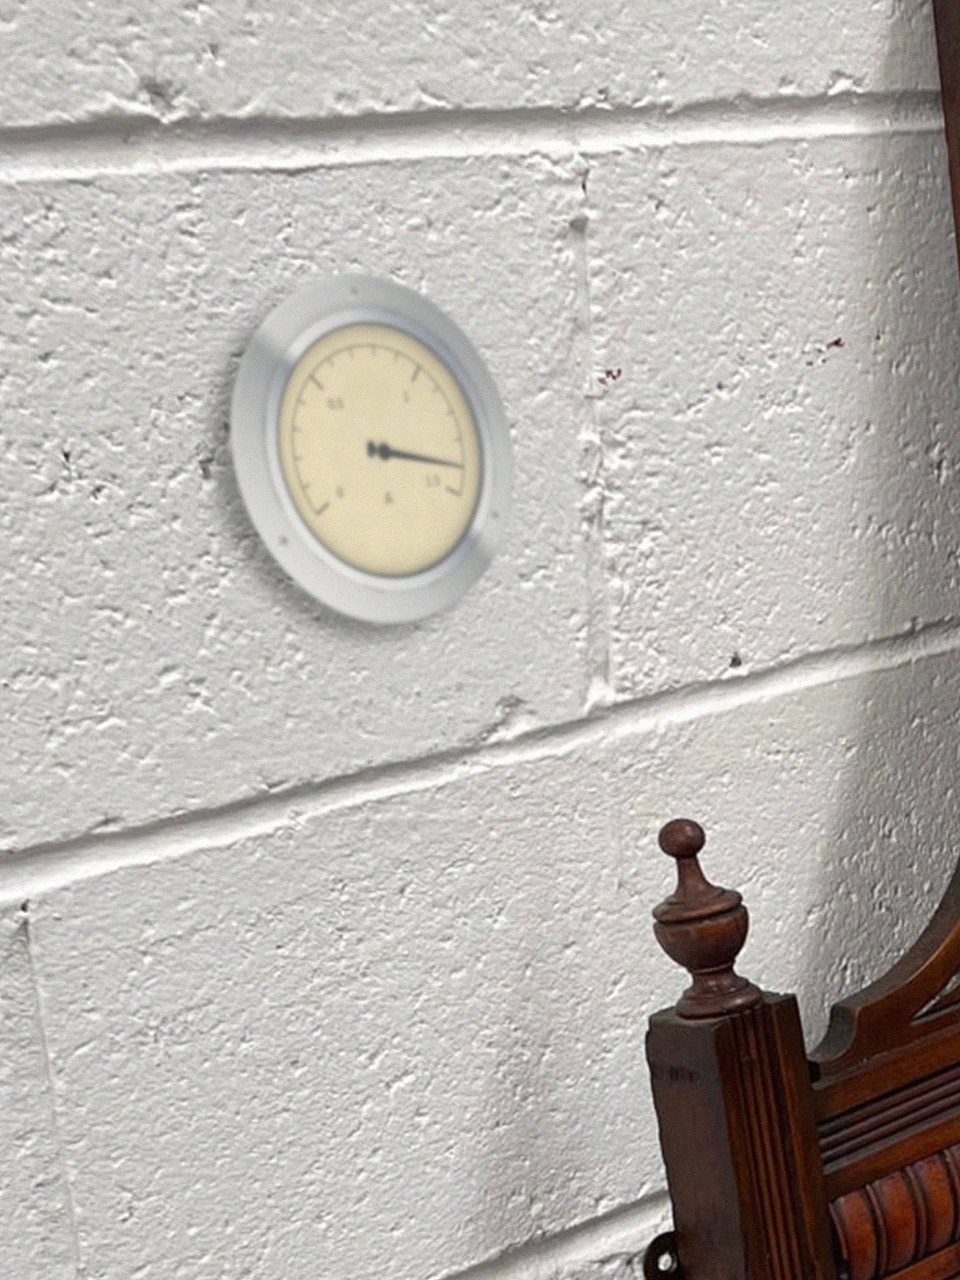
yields 1.4 A
